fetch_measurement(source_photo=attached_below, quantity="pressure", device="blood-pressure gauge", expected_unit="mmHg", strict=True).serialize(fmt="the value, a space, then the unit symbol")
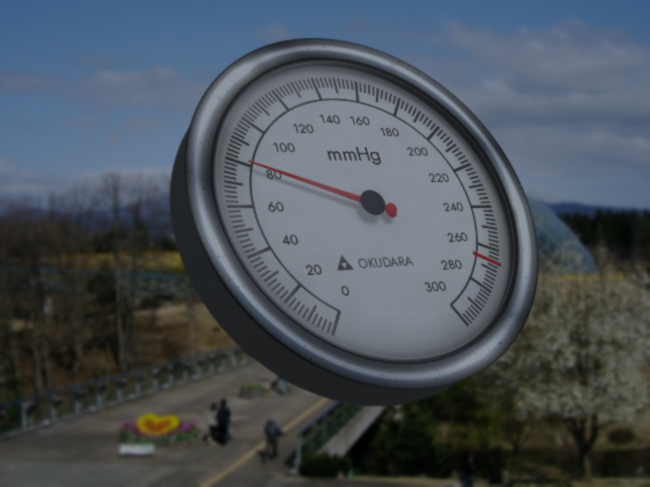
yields 80 mmHg
